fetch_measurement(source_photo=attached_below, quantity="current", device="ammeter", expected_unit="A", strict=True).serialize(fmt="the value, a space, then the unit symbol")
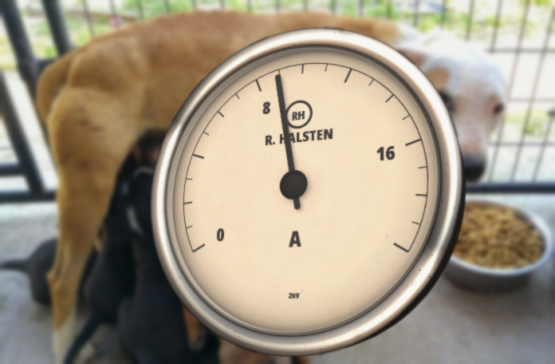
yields 9 A
